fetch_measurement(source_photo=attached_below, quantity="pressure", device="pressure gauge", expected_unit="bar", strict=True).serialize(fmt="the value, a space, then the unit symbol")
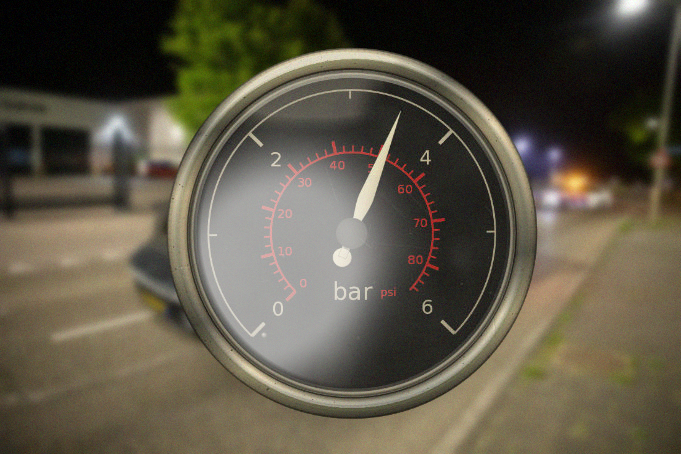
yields 3.5 bar
